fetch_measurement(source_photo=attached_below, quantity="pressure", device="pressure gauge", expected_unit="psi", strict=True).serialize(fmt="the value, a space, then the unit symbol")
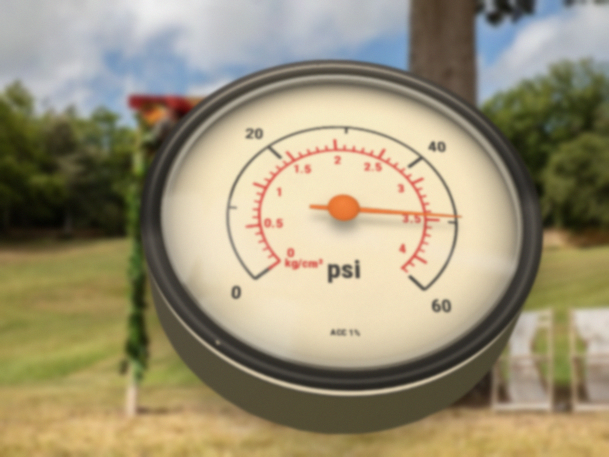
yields 50 psi
